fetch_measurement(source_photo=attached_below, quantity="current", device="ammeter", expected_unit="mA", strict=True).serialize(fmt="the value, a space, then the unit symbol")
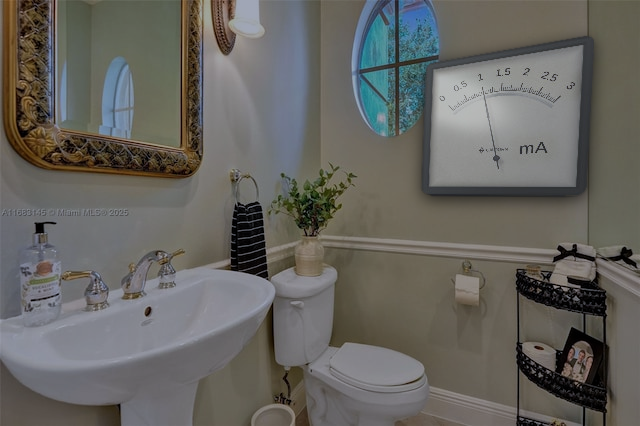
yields 1 mA
